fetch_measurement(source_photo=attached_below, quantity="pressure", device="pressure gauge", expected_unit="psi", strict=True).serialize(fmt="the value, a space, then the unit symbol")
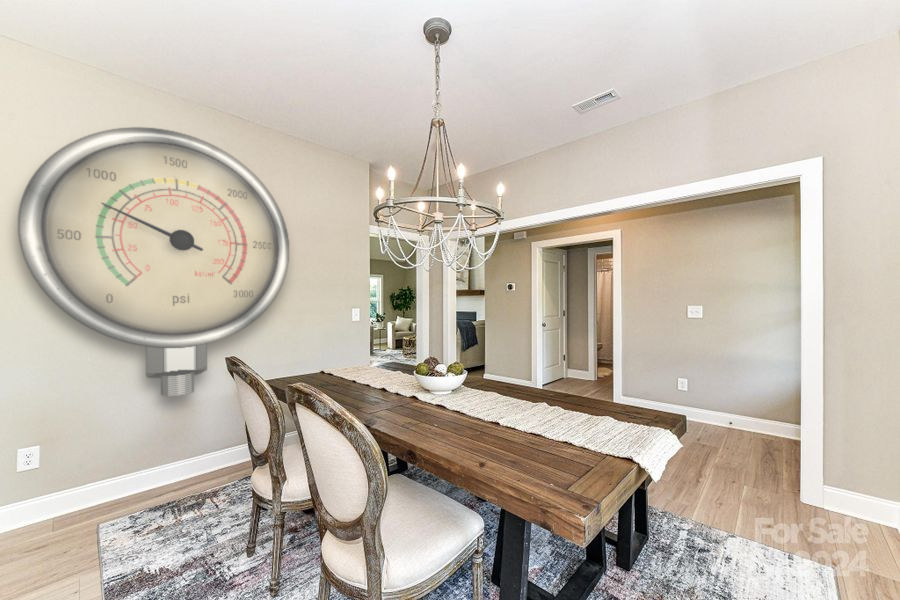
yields 800 psi
